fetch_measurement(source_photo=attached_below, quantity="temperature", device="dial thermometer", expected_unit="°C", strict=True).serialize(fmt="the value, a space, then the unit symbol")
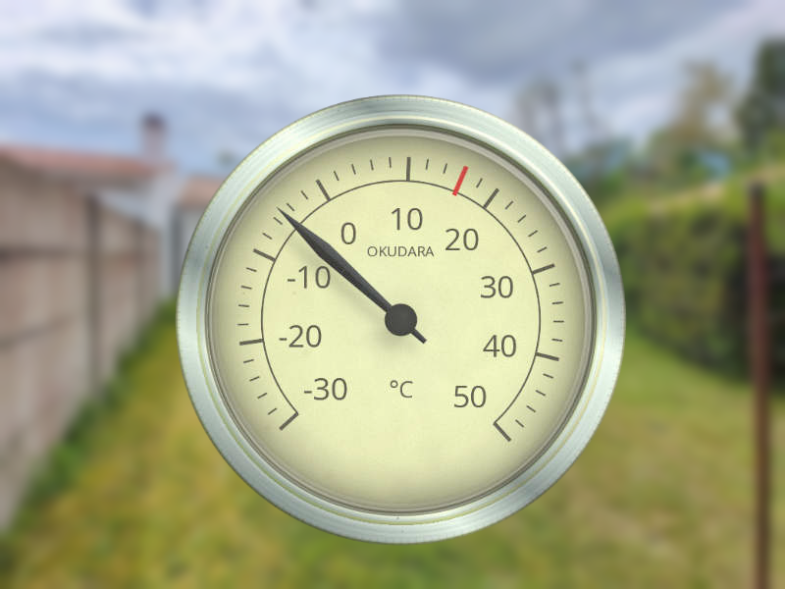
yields -5 °C
